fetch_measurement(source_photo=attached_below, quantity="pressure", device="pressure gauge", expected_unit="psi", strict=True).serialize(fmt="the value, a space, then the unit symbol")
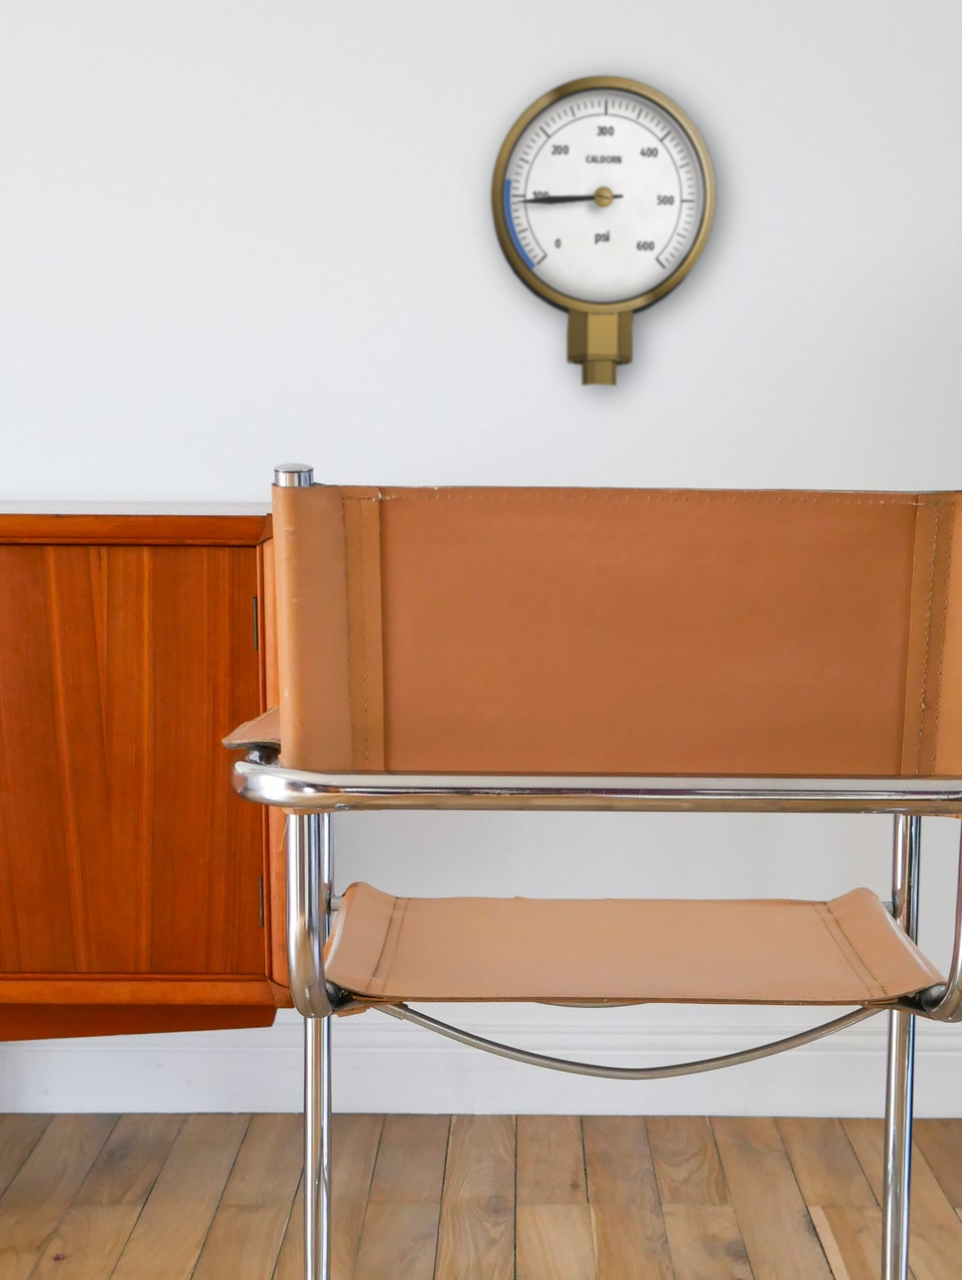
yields 90 psi
